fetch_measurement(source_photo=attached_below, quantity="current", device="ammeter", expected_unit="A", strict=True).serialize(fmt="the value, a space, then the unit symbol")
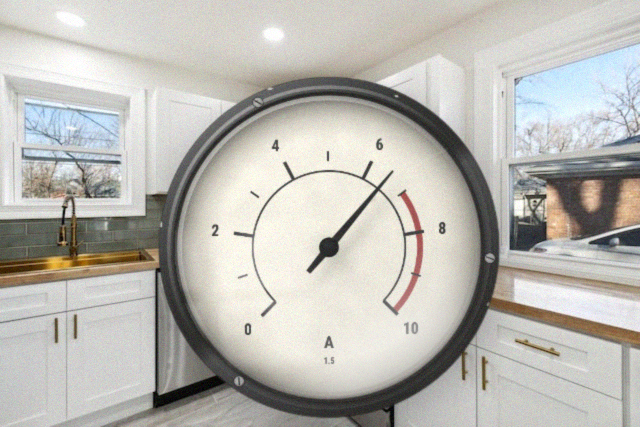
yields 6.5 A
